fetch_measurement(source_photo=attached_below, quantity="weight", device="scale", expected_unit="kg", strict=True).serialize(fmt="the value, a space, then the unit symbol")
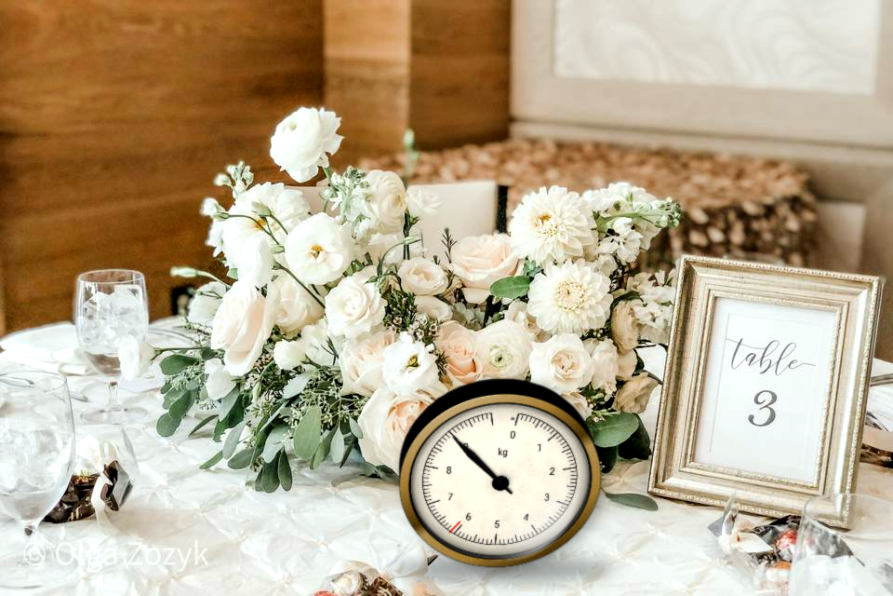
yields 9 kg
